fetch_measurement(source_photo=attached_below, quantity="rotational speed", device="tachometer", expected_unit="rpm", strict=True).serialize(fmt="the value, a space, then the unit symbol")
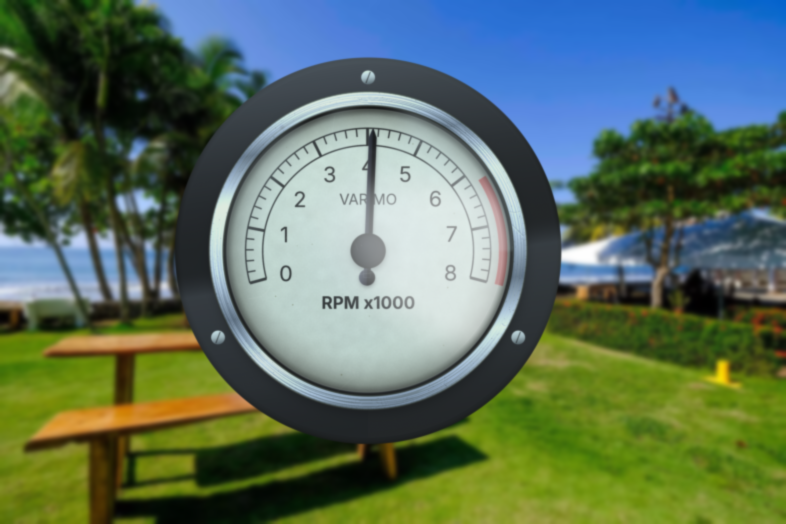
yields 4100 rpm
